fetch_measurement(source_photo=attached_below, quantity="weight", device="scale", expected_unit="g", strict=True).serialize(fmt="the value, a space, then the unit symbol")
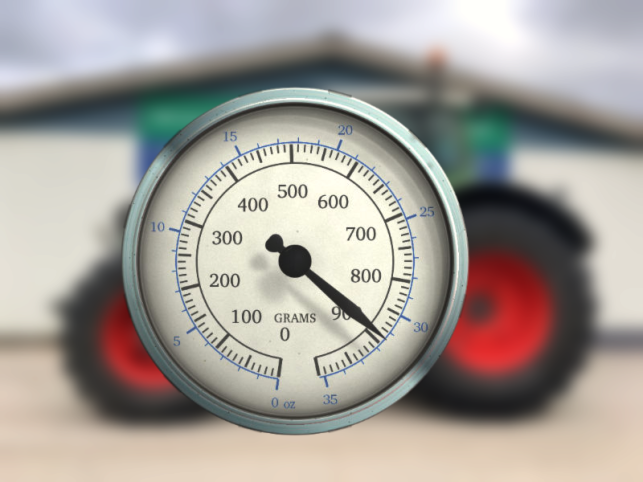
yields 890 g
